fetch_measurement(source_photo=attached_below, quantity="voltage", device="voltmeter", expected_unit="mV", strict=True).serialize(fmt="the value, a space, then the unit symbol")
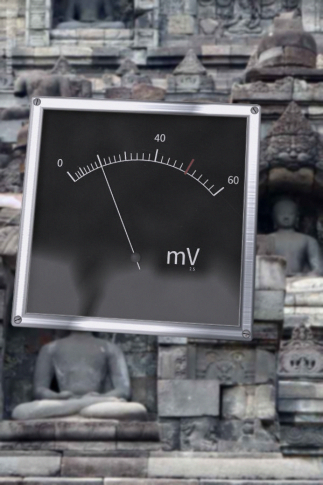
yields 20 mV
